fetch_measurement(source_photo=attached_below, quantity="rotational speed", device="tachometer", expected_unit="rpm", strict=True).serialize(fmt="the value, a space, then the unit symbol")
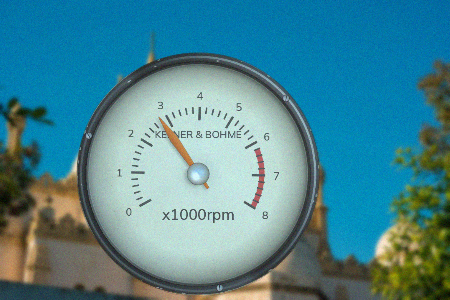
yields 2800 rpm
